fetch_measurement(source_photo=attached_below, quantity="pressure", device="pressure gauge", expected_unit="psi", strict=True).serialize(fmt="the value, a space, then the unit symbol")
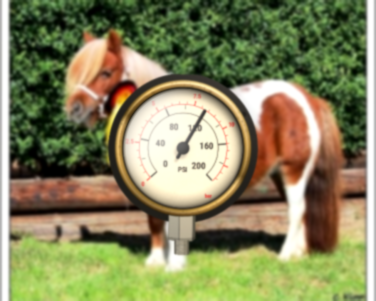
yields 120 psi
